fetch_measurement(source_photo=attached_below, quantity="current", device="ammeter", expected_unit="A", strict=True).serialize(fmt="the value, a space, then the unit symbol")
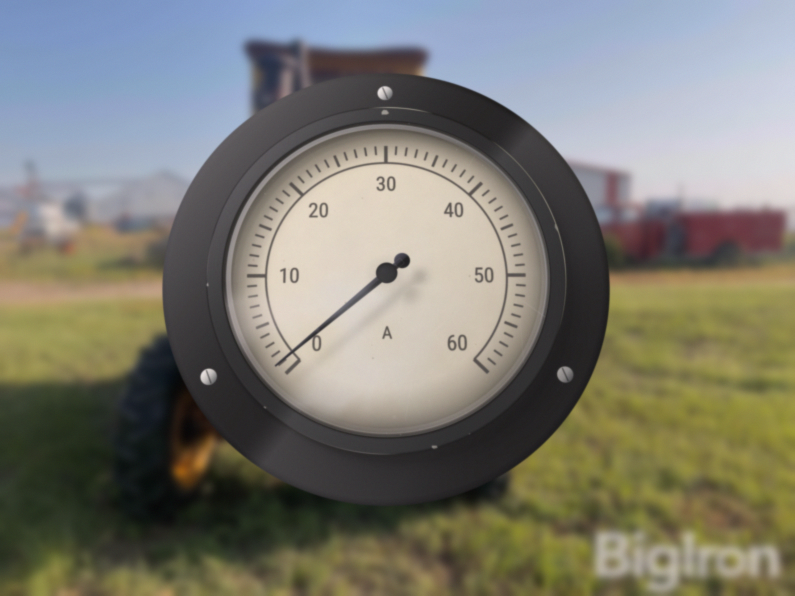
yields 1 A
